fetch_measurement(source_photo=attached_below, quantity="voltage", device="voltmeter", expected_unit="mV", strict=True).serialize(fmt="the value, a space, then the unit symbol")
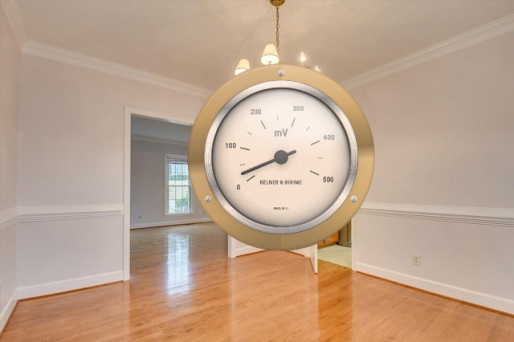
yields 25 mV
